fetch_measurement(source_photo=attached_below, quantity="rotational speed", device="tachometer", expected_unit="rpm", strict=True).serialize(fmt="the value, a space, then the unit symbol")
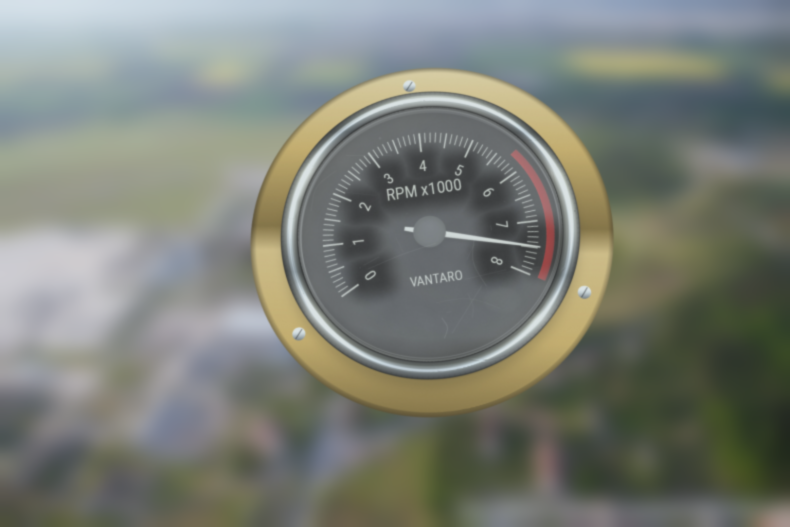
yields 7500 rpm
